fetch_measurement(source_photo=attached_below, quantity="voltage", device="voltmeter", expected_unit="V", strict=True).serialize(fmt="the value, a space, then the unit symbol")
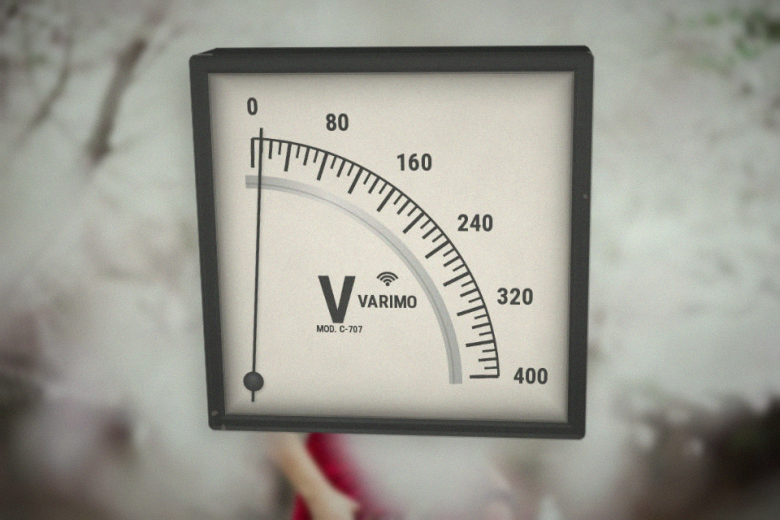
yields 10 V
